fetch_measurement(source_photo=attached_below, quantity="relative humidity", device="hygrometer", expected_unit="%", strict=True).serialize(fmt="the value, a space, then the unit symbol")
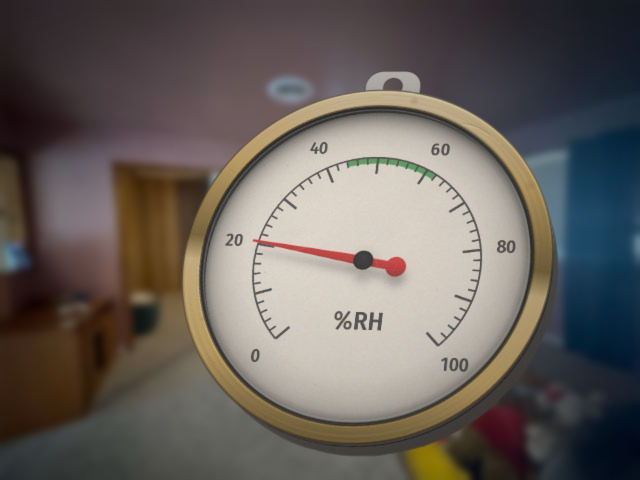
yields 20 %
